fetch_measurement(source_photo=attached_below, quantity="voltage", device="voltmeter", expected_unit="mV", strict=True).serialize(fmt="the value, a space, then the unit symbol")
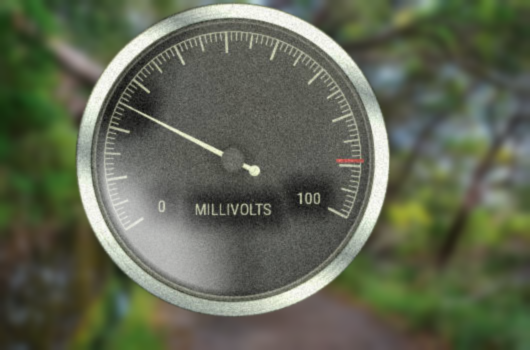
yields 25 mV
